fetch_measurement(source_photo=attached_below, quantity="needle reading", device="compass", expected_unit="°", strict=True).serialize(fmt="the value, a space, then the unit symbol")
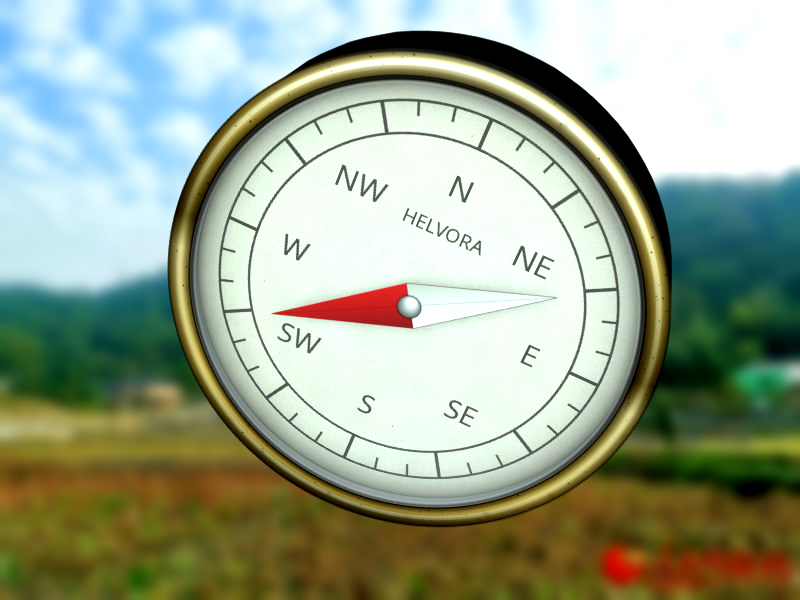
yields 240 °
